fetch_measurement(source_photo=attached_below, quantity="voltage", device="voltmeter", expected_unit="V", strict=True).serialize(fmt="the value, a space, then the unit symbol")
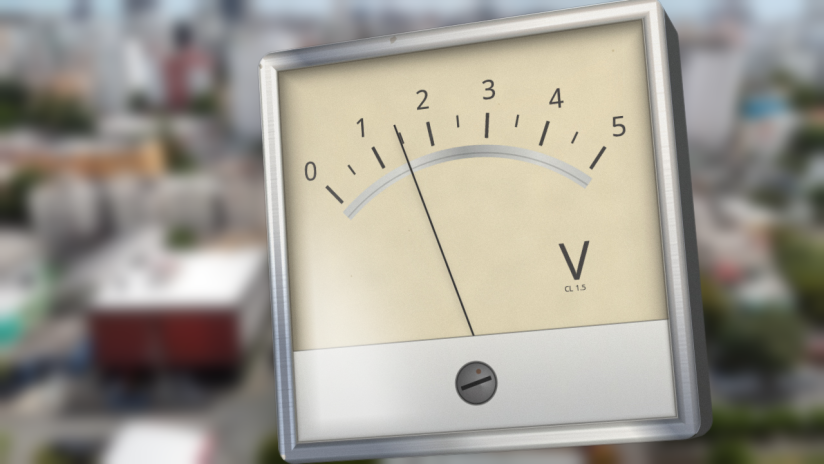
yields 1.5 V
